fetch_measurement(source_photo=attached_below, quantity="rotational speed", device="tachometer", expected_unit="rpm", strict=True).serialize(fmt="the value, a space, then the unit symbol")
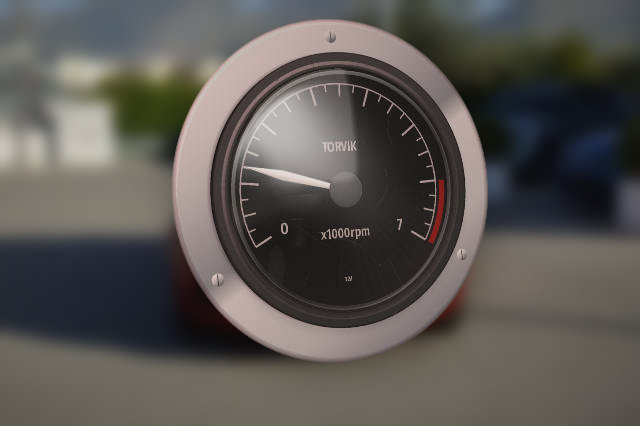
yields 1250 rpm
